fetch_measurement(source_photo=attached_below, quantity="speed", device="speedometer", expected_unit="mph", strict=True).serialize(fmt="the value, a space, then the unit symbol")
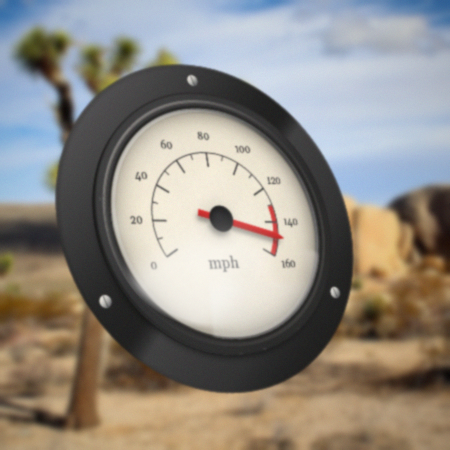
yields 150 mph
